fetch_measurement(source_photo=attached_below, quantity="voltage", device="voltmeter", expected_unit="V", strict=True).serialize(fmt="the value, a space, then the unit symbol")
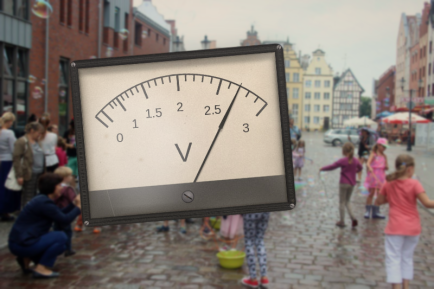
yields 2.7 V
